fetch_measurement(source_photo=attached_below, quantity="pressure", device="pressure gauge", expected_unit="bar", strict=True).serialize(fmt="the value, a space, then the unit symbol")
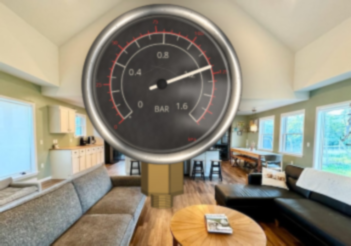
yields 1.2 bar
